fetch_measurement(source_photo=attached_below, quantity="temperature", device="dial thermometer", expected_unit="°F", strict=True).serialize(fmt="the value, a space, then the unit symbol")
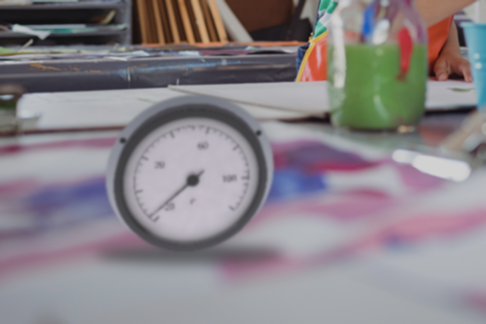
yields -16 °F
